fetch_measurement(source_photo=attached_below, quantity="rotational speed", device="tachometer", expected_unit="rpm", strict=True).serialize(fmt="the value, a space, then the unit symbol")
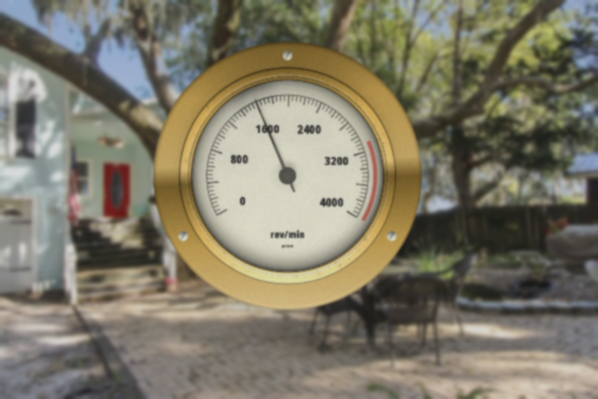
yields 1600 rpm
